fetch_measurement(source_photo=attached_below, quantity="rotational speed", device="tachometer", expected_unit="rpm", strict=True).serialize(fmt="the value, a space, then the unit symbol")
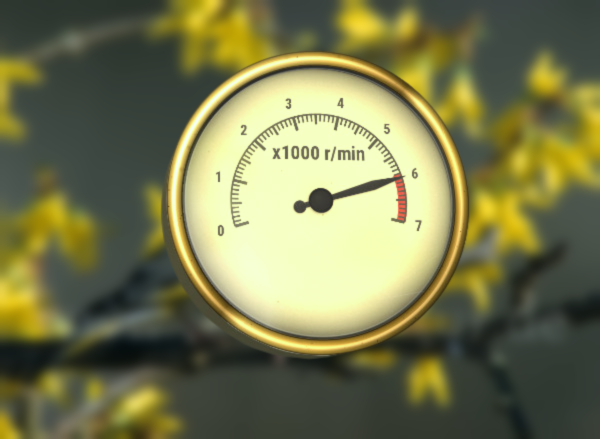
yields 6000 rpm
